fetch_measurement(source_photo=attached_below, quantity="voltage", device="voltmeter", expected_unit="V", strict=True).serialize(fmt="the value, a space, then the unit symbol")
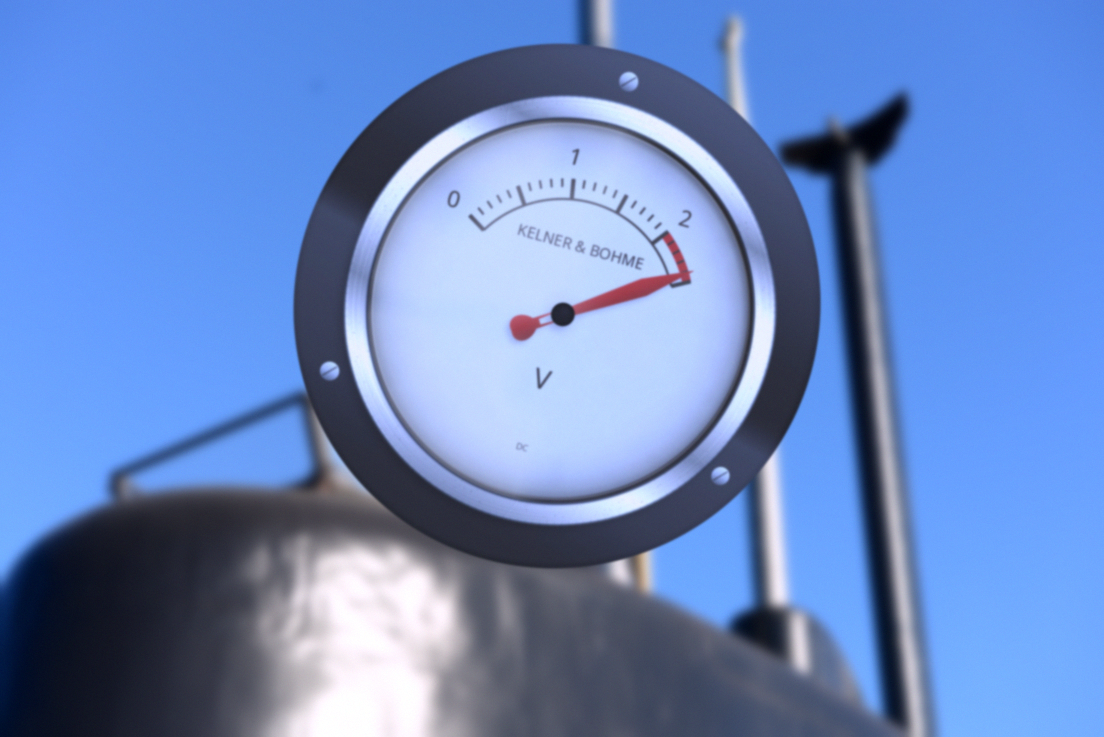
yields 2.4 V
